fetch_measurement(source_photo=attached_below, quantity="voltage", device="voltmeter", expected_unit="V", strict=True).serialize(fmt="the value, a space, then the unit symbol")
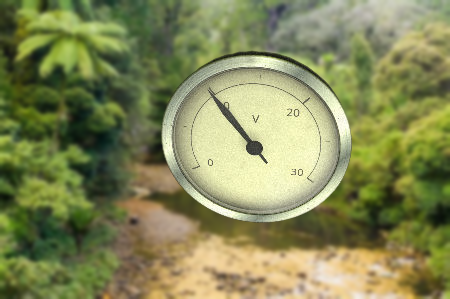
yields 10 V
